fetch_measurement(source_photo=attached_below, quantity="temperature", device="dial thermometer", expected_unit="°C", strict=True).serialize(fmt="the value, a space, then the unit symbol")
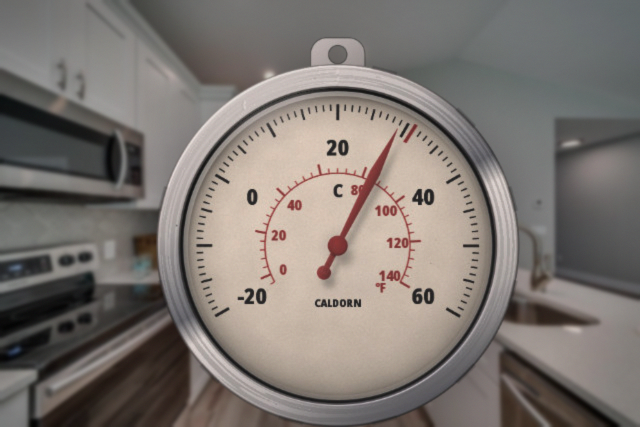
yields 29 °C
